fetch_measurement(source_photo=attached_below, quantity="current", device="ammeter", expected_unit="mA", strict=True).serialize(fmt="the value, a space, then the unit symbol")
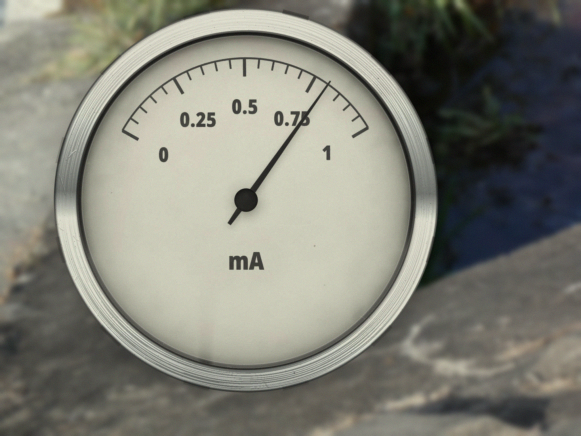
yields 0.8 mA
